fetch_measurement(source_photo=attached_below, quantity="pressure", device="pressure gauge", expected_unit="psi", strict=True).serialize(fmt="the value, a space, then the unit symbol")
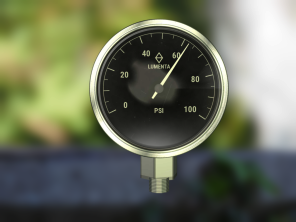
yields 62.5 psi
